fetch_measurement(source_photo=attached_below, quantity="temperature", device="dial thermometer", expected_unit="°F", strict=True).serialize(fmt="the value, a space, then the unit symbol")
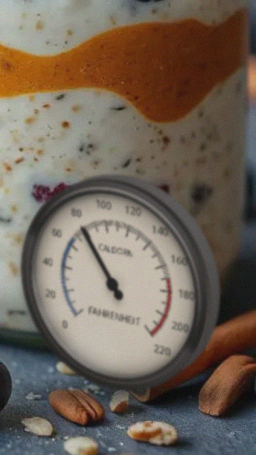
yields 80 °F
